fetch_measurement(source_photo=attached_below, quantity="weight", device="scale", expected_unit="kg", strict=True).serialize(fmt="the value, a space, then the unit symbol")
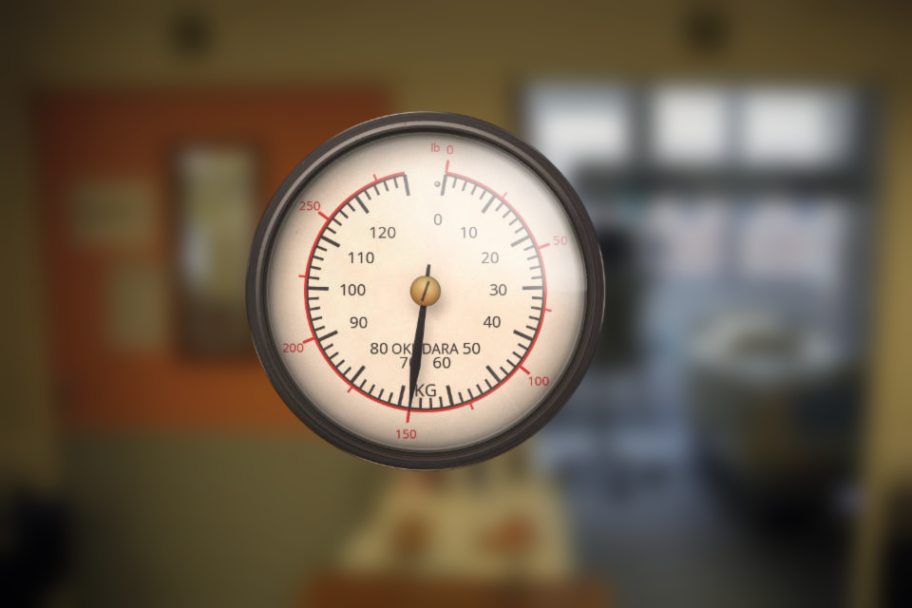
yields 68 kg
